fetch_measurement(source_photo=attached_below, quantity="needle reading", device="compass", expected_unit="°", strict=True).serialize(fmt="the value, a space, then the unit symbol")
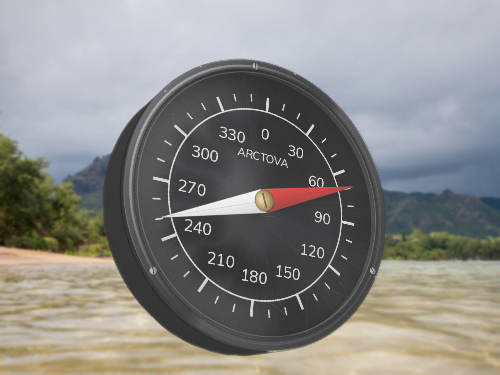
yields 70 °
